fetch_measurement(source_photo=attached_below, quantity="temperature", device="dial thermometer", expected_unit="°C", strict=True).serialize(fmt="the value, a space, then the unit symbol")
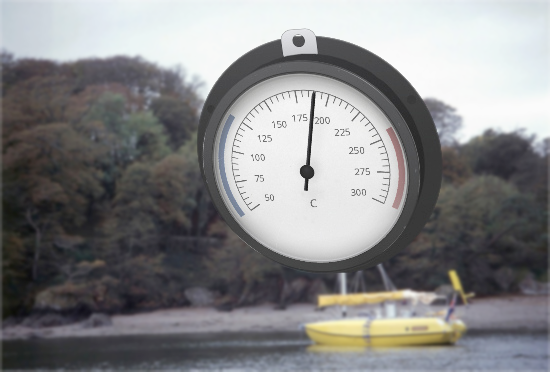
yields 190 °C
